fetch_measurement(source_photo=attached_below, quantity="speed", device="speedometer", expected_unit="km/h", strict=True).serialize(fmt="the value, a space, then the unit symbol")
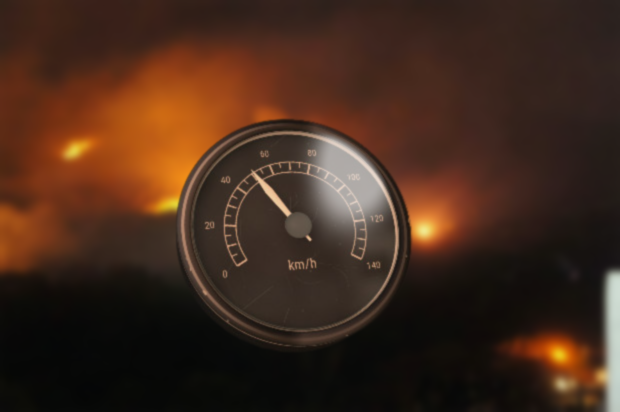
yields 50 km/h
